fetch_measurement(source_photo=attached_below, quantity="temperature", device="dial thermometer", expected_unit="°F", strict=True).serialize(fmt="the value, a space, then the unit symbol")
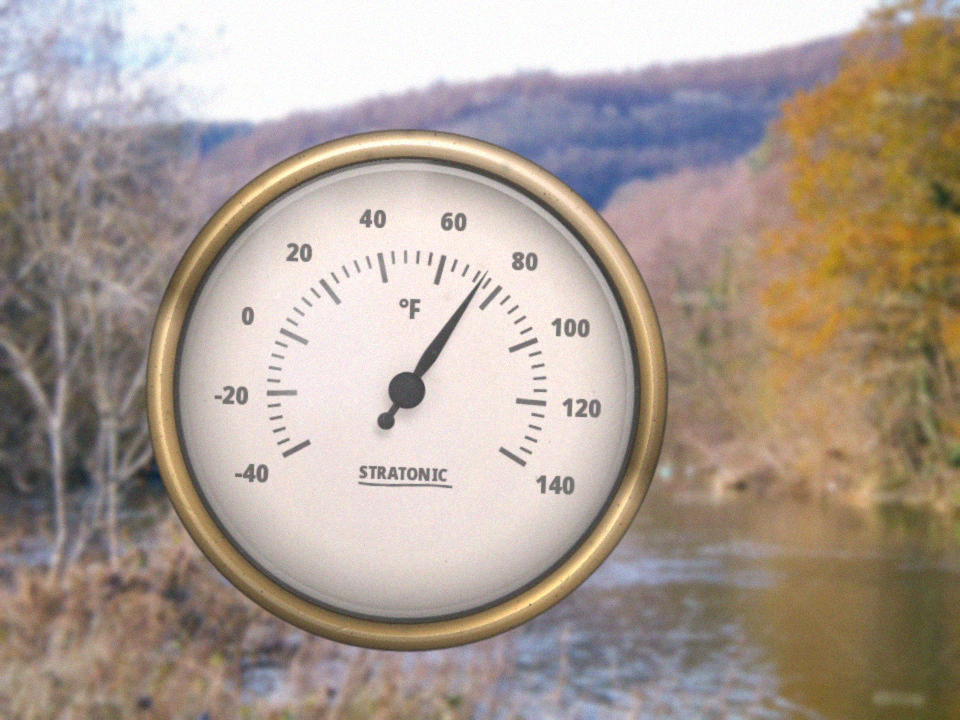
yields 74 °F
